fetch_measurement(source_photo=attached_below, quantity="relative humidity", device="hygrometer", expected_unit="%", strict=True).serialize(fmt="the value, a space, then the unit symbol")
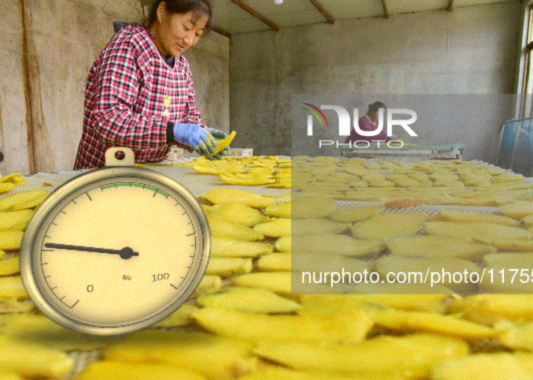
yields 22 %
